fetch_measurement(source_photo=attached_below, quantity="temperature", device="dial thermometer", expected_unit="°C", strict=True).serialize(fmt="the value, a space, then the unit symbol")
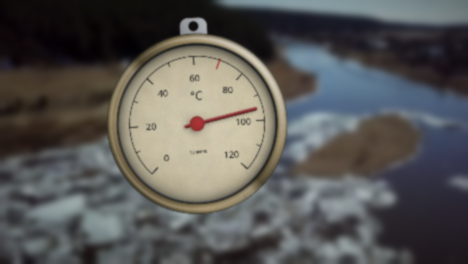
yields 95 °C
